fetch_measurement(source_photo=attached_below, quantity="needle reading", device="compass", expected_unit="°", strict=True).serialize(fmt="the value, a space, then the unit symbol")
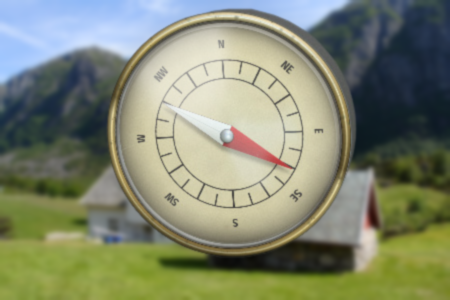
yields 120 °
